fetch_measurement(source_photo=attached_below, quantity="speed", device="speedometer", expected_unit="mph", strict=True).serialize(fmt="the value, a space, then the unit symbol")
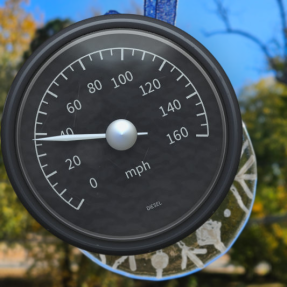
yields 37.5 mph
